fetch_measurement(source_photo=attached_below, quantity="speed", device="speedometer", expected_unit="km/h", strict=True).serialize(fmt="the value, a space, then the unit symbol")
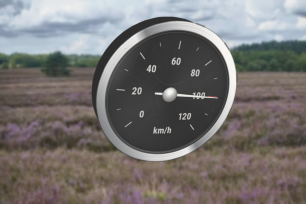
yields 100 km/h
